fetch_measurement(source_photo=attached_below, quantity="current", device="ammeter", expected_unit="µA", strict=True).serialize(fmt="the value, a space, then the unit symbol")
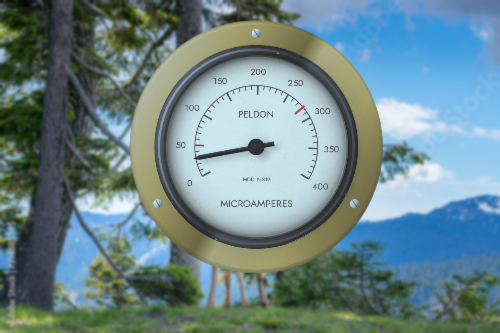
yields 30 µA
